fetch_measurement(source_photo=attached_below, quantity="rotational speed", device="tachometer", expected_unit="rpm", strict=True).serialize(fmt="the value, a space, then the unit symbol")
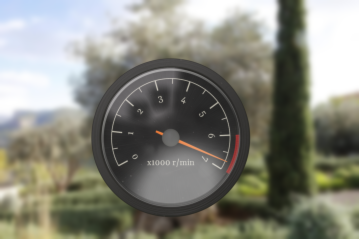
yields 6750 rpm
